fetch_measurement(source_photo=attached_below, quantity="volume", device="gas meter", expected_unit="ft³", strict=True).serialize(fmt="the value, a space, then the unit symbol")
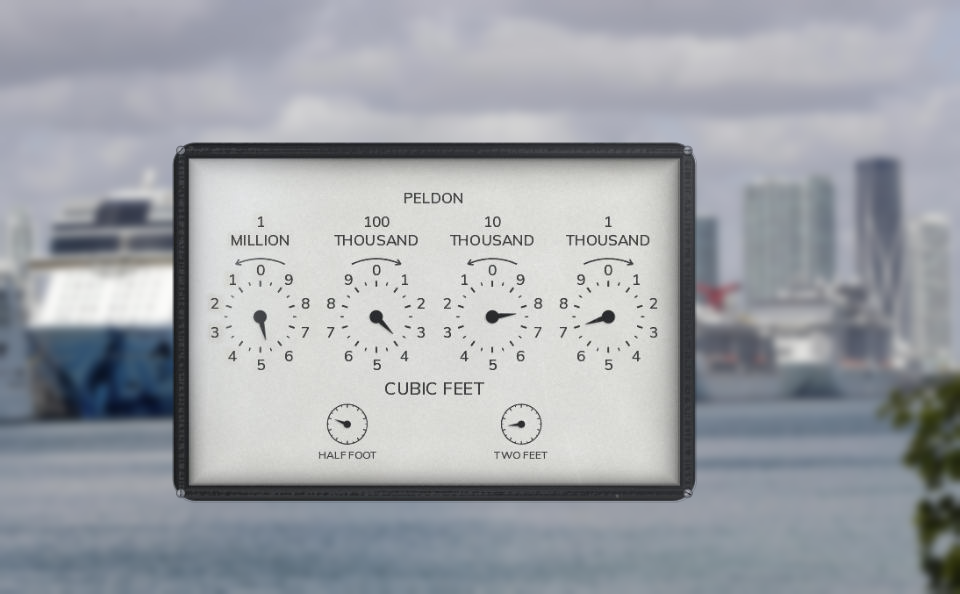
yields 537700 ft³
